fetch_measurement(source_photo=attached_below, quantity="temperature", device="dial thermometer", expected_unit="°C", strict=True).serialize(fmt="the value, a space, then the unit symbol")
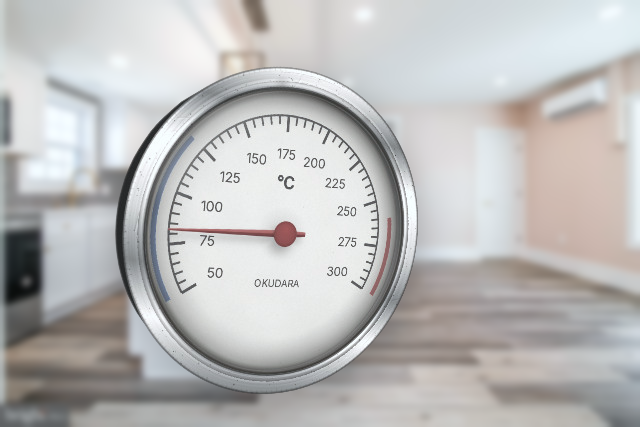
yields 82.5 °C
